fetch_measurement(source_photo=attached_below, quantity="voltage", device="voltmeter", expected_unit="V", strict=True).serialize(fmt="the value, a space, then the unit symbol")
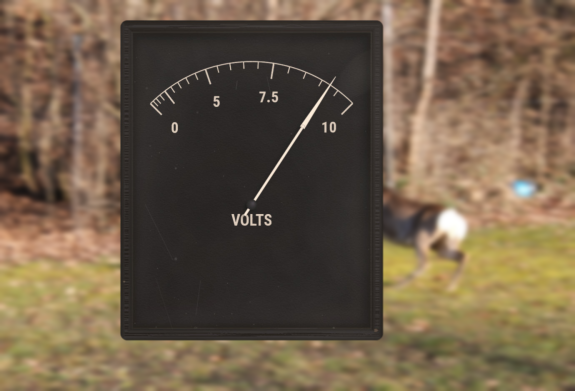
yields 9.25 V
